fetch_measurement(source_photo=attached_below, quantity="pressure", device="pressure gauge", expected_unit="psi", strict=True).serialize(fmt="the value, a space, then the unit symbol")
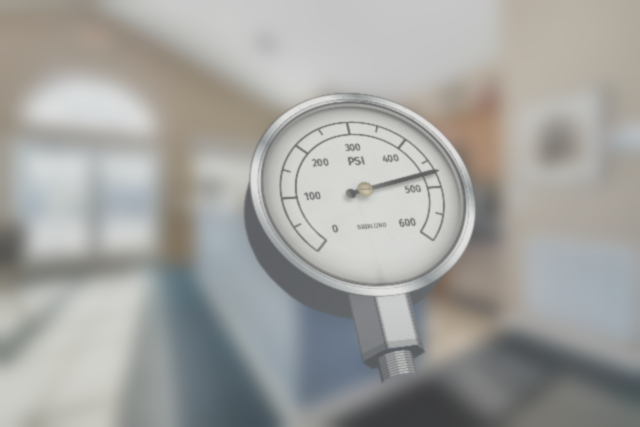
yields 475 psi
